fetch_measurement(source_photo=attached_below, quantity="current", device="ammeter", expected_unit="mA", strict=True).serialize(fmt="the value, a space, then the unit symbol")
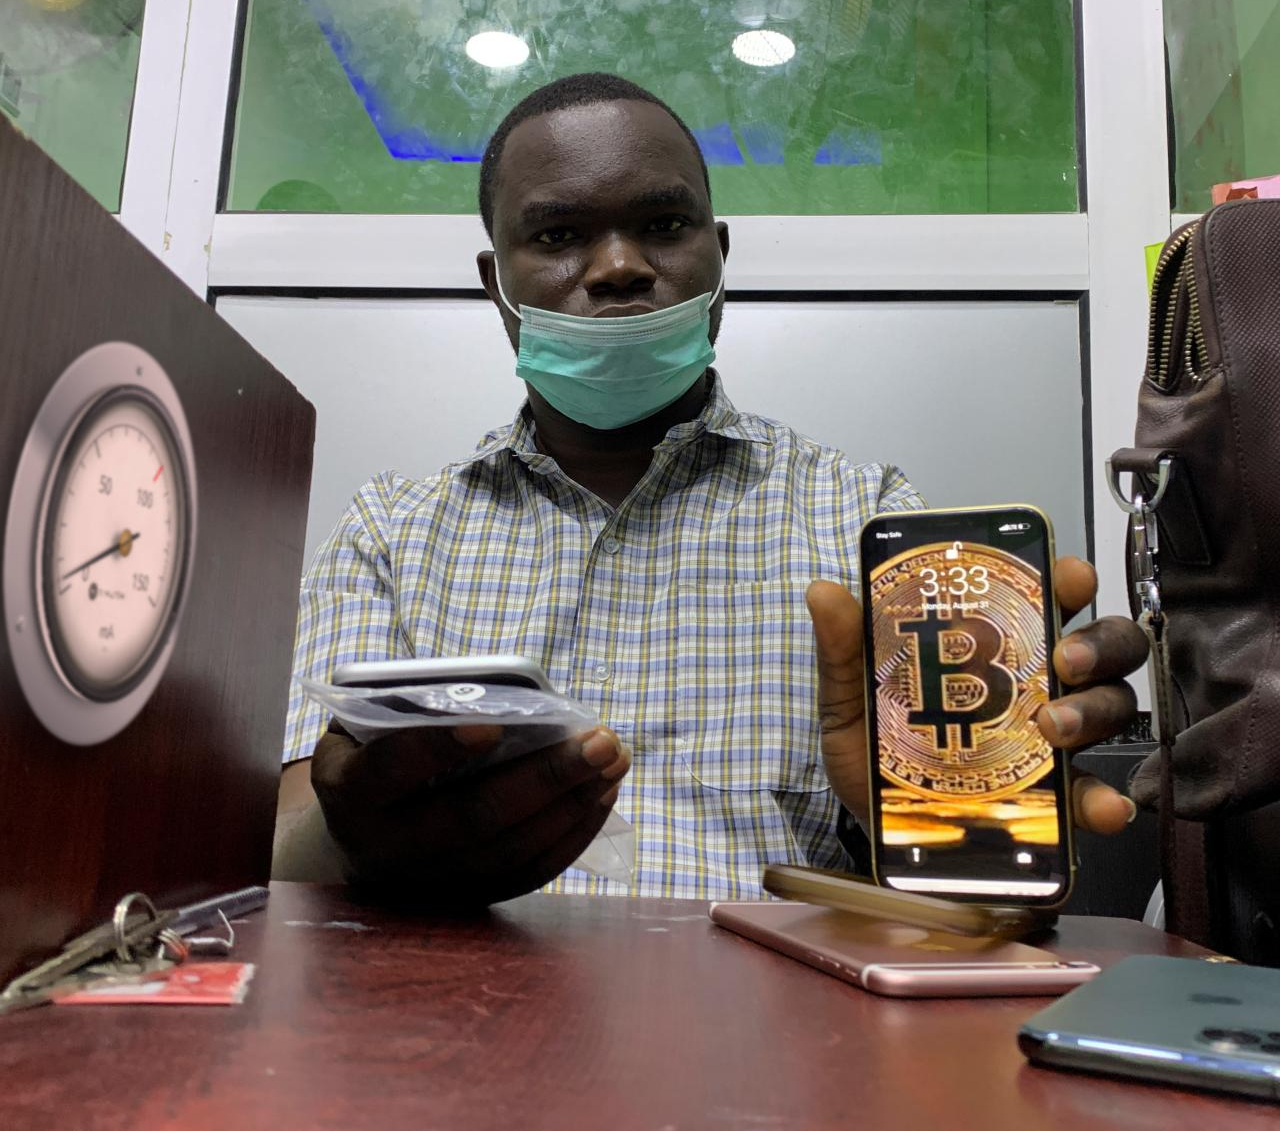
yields 5 mA
